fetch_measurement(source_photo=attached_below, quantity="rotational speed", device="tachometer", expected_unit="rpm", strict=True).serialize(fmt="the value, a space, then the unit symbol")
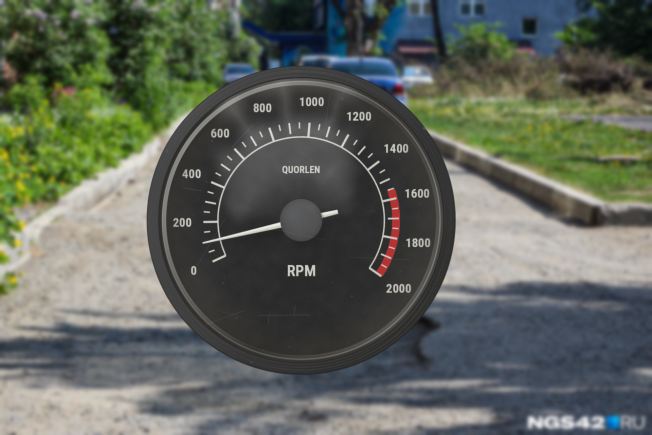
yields 100 rpm
